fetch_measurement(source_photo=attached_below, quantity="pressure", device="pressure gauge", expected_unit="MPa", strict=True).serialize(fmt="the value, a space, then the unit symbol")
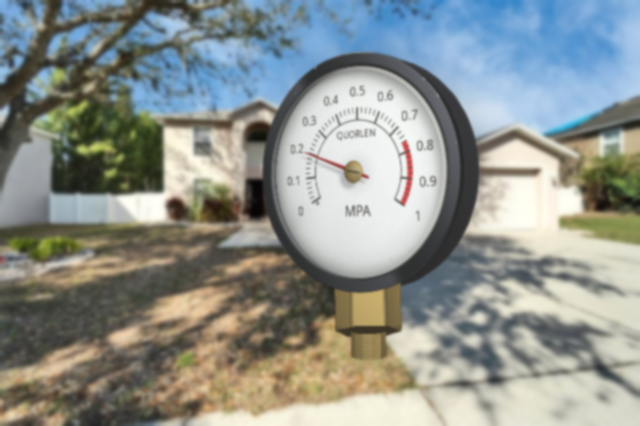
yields 0.2 MPa
